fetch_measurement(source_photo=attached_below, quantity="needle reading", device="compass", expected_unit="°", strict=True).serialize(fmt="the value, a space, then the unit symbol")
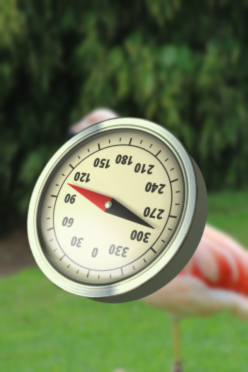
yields 105 °
